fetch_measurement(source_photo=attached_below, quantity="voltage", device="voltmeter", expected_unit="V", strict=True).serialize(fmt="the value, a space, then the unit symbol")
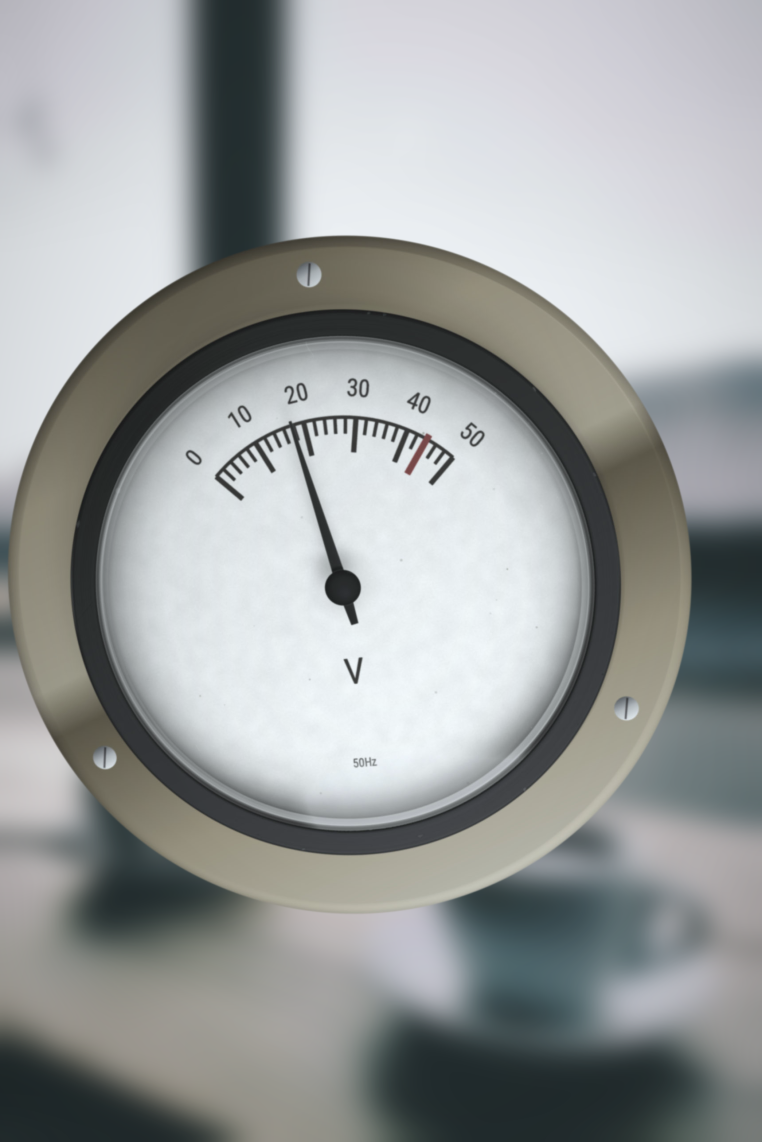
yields 18 V
